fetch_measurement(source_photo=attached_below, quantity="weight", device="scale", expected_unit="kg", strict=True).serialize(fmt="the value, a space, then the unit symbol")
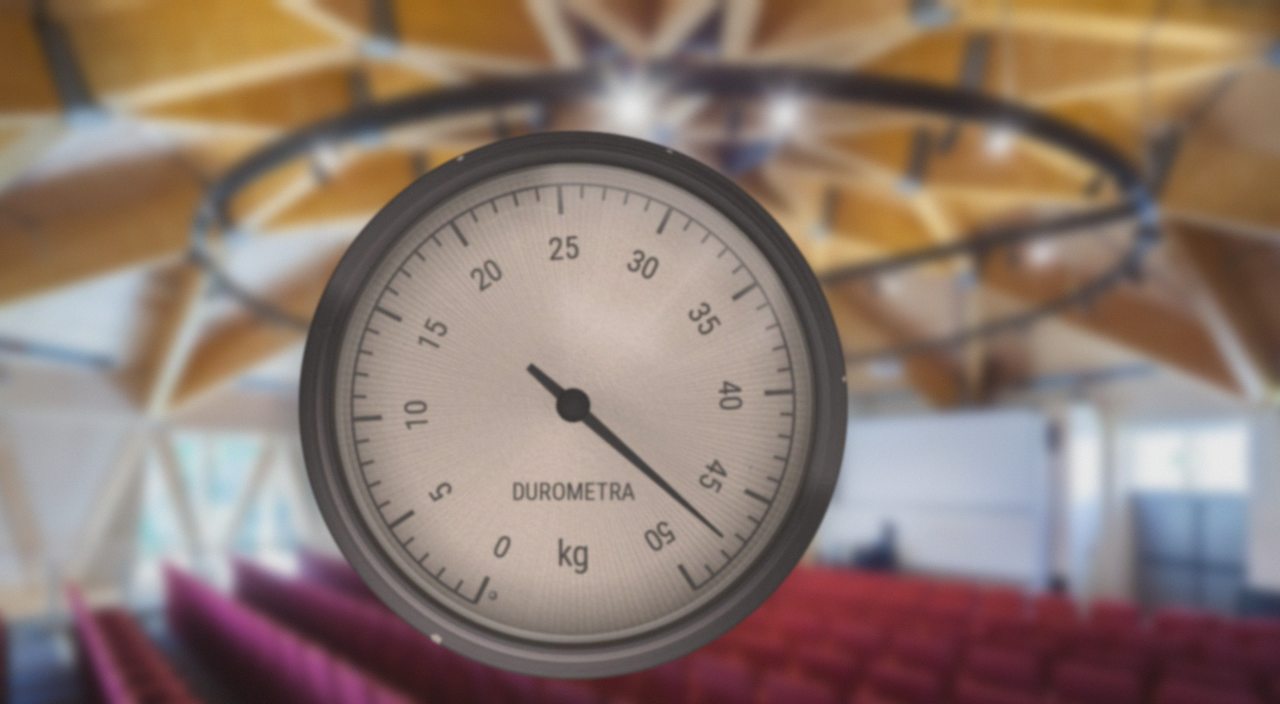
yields 47.5 kg
